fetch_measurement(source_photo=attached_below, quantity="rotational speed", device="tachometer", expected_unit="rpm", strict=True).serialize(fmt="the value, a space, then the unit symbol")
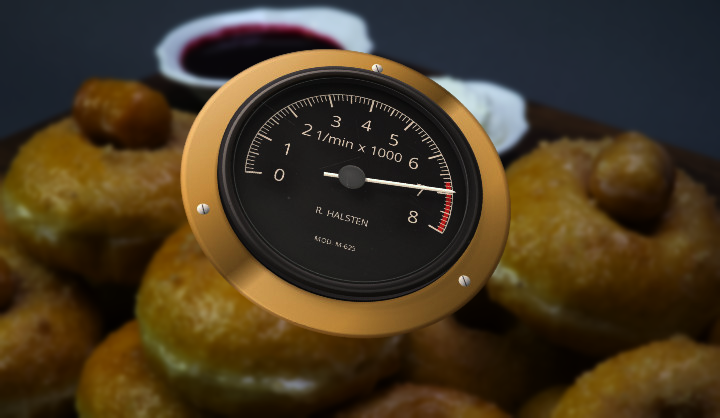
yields 7000 rpm
